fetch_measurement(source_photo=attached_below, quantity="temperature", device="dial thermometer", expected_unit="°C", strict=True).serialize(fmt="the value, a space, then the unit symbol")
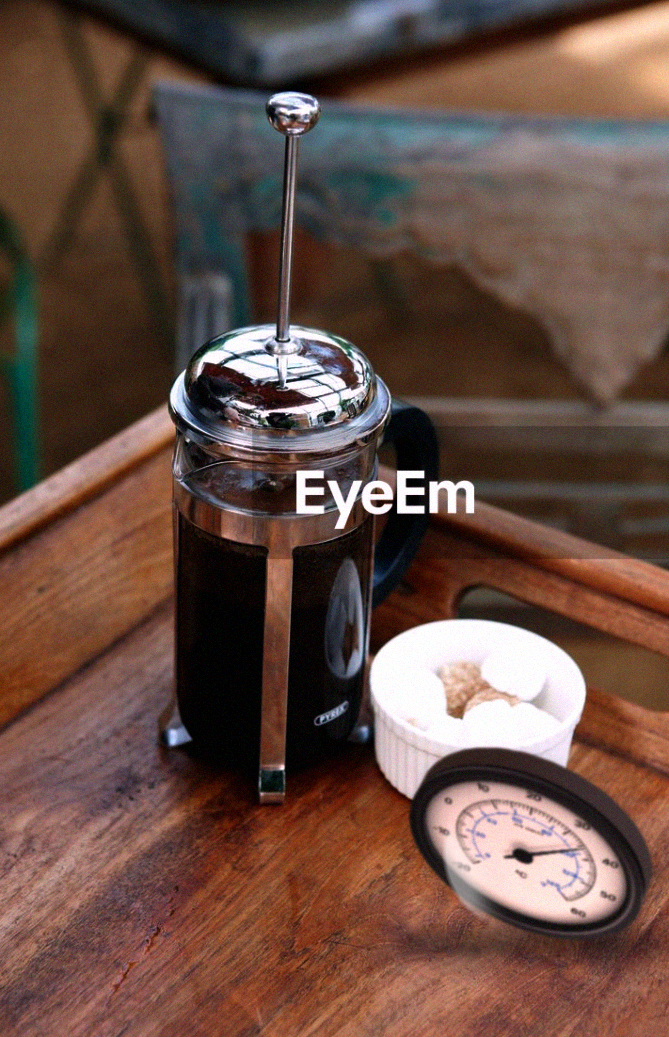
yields 35 °C
